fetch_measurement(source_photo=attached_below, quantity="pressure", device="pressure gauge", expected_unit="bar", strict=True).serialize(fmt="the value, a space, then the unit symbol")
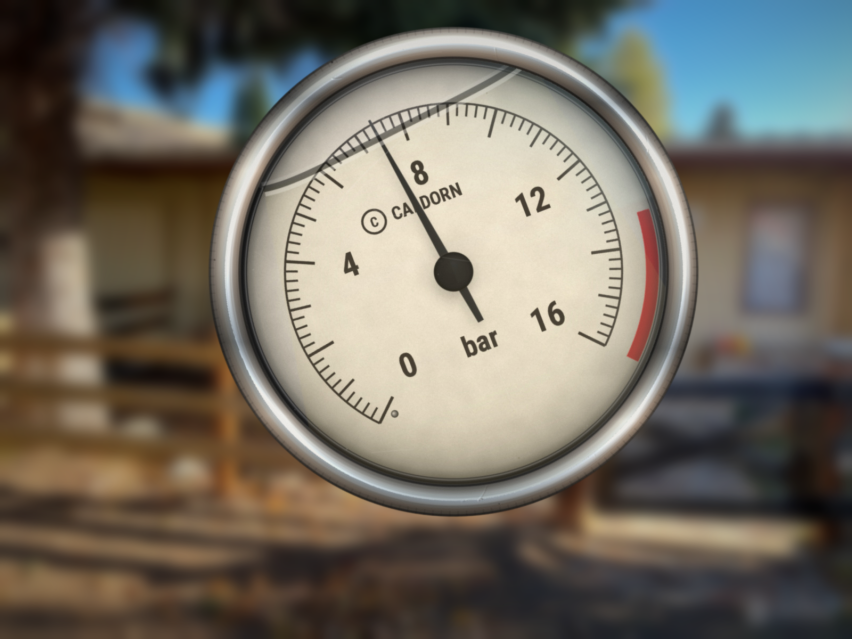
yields 7.4 bar
